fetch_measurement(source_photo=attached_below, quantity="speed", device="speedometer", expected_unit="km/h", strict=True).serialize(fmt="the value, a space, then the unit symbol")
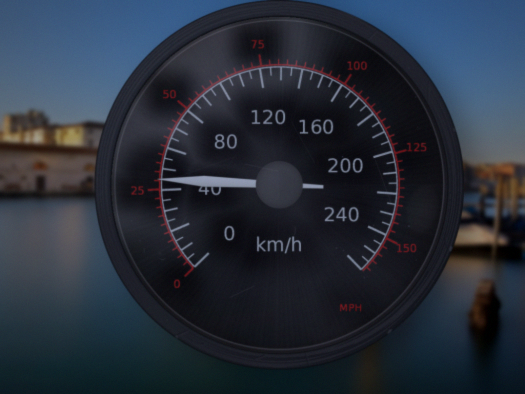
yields 45 km/h
